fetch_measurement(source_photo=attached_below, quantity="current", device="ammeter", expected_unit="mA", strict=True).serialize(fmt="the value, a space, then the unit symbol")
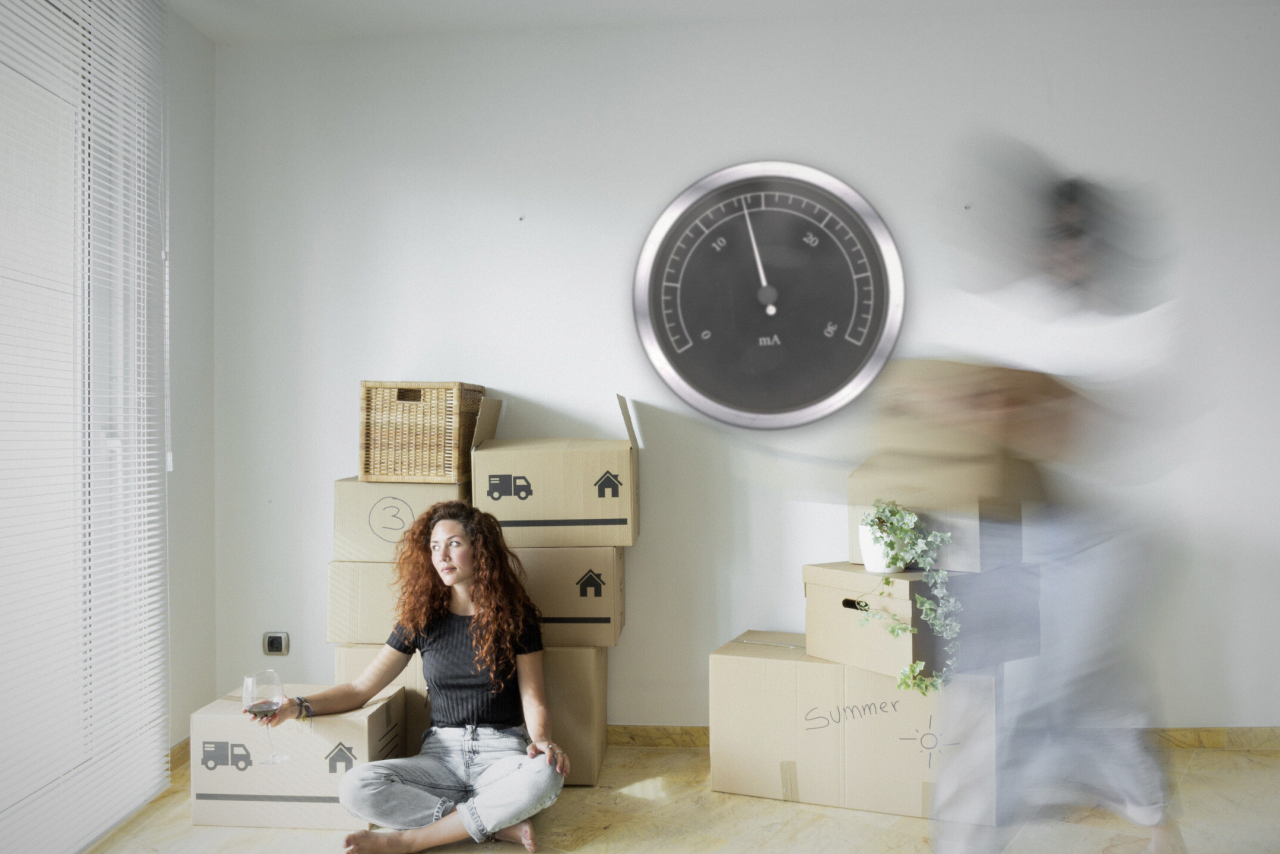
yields 13.5 mA
